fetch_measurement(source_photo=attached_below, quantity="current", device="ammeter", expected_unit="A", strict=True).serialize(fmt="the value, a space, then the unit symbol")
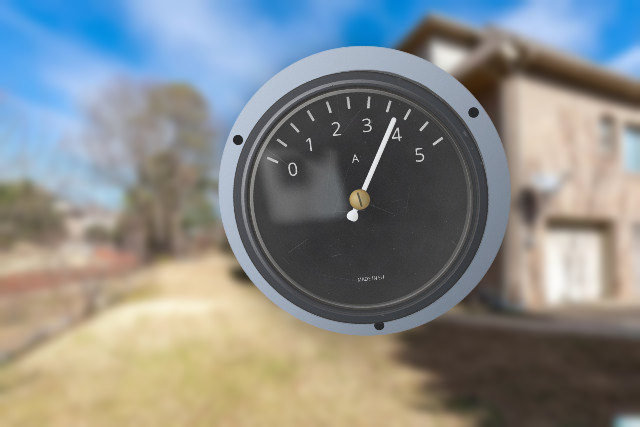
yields 3.75 A
